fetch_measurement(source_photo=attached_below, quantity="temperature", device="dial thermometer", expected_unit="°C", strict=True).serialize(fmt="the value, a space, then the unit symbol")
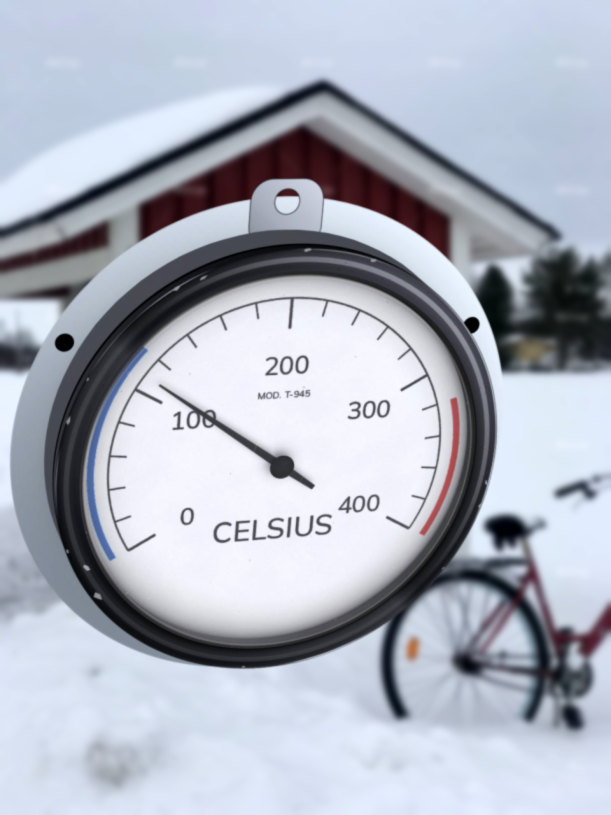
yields 110 °C
